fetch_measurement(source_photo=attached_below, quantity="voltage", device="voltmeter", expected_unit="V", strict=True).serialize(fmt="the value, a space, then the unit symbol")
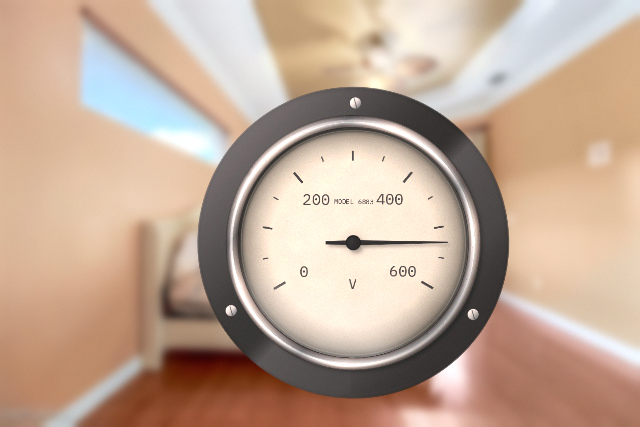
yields 525 V
